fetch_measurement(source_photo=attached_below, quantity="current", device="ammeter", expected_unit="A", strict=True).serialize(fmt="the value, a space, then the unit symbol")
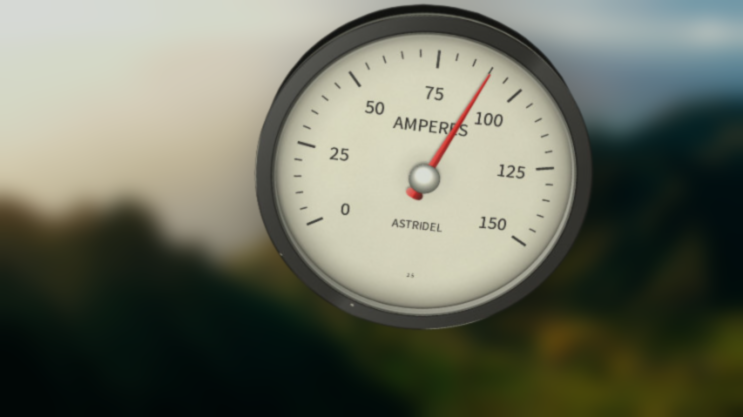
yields 90 A
